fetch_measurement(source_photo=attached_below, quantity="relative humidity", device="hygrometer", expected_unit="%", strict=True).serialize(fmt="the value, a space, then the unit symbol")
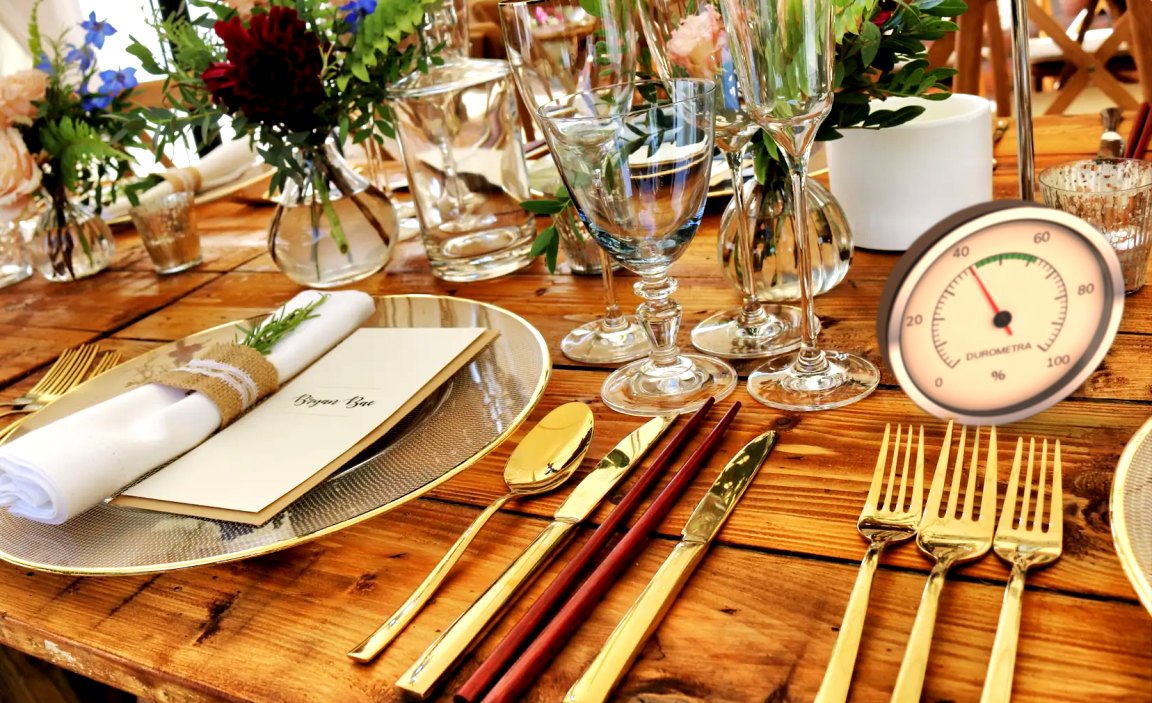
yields 40 %
